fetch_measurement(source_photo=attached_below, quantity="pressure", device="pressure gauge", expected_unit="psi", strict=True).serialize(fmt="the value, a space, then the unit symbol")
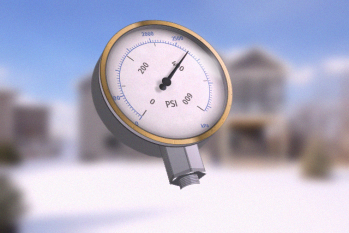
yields 400 psi
